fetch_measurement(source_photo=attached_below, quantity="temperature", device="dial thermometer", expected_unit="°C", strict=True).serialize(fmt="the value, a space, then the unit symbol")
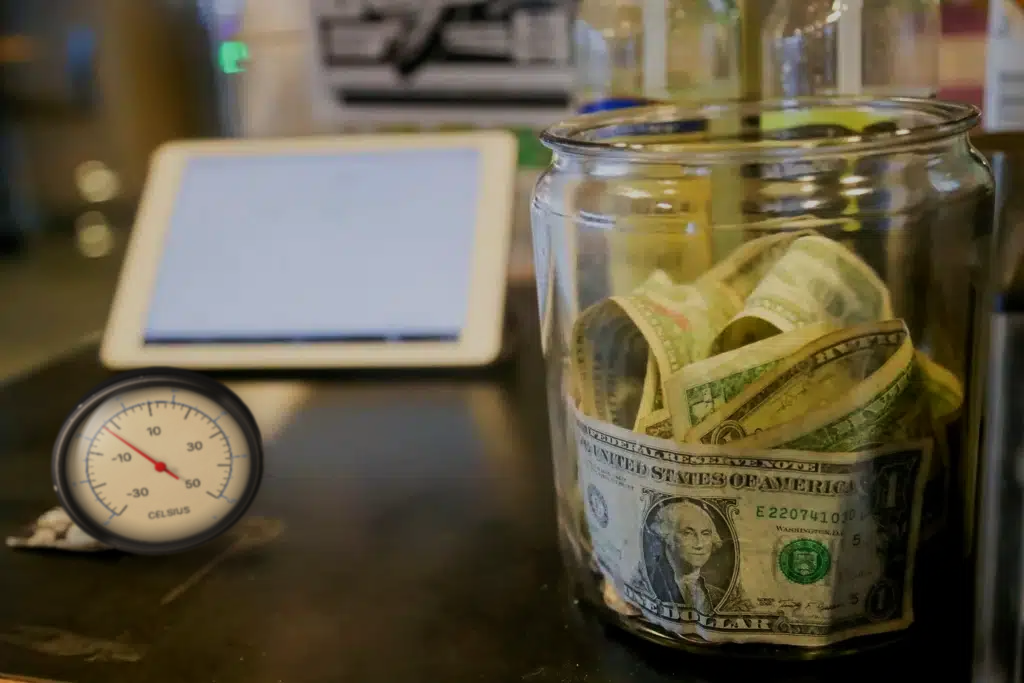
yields -2 °C
